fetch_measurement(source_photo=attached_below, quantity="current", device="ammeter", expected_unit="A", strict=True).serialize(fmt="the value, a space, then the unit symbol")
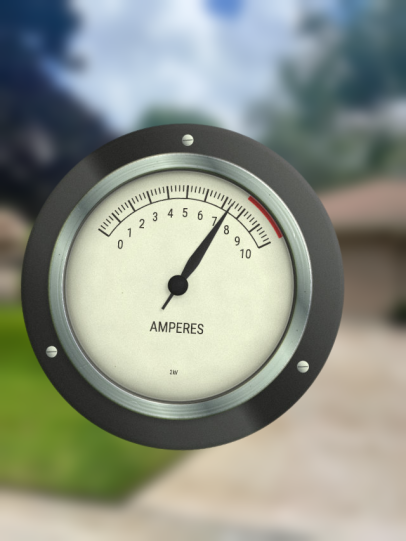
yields 7.4 A
